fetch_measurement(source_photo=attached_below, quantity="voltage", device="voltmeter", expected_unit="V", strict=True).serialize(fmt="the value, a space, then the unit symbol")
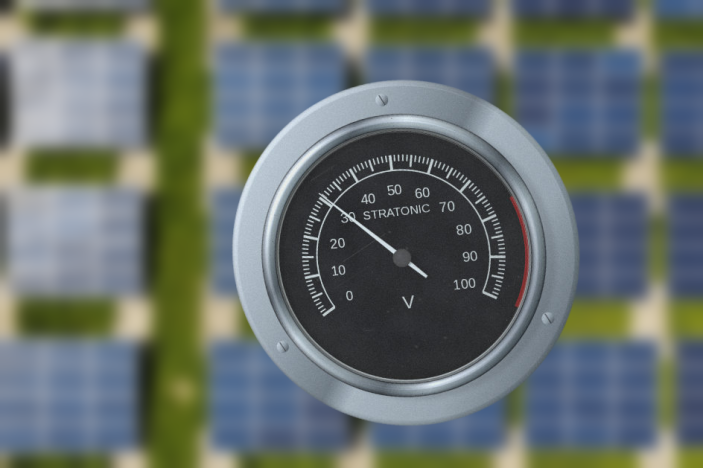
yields 31 V
